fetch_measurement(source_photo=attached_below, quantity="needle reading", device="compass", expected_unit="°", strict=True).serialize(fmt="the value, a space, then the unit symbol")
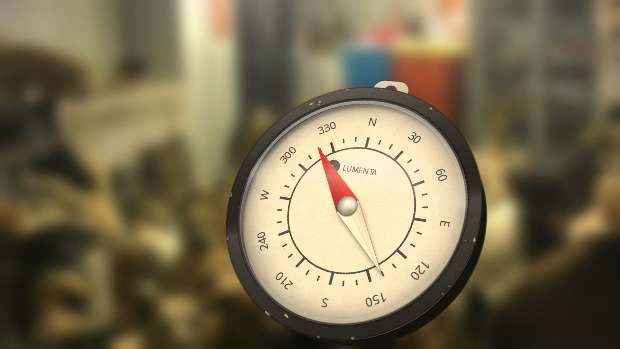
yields 320 °
